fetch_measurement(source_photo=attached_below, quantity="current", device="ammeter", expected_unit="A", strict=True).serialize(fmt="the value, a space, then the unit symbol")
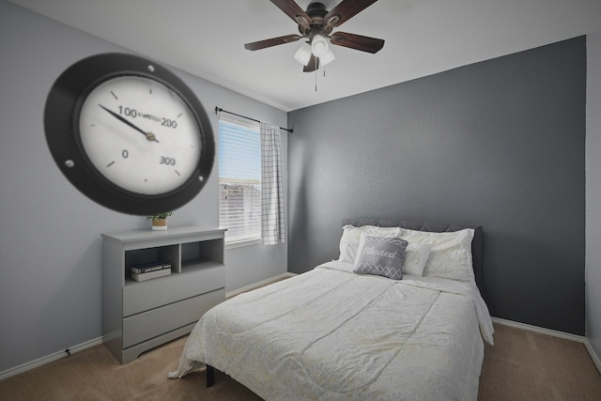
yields 75 A
